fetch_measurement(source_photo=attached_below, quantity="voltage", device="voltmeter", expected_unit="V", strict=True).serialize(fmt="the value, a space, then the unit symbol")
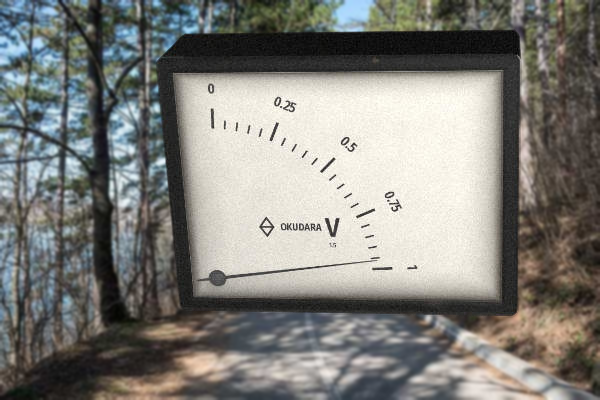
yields 0.95 V
